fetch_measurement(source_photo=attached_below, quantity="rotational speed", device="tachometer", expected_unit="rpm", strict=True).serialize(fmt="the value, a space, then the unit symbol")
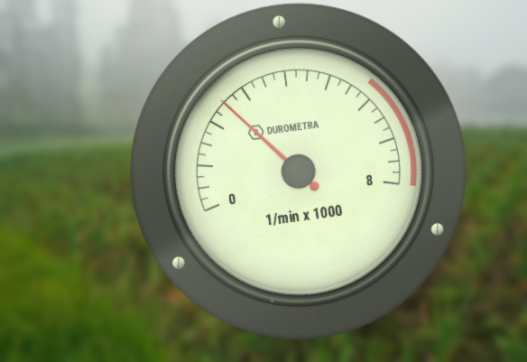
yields 2500 rpm
